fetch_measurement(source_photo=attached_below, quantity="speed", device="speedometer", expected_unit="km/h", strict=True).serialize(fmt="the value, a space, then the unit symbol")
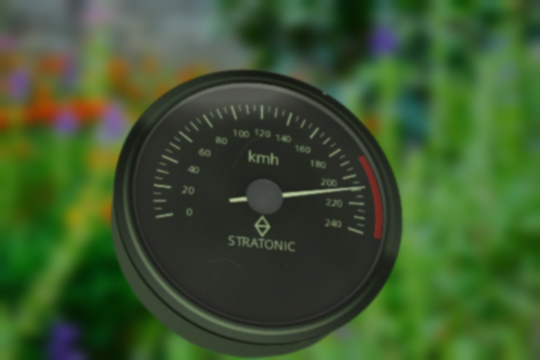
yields 210 km/h
